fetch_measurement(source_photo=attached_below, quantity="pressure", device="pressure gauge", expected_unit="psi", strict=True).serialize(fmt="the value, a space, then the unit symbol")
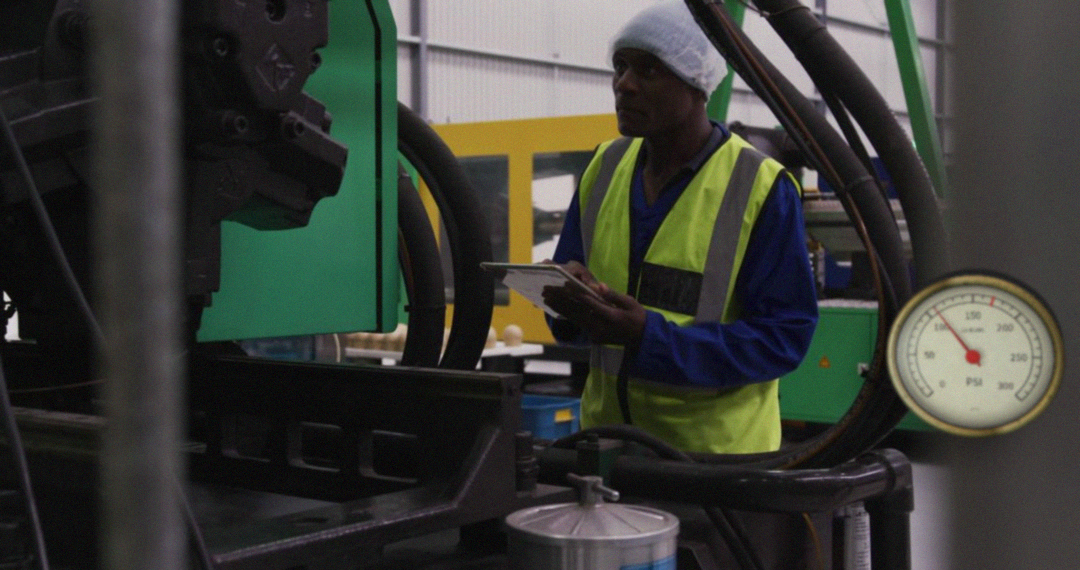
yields 110 psi
